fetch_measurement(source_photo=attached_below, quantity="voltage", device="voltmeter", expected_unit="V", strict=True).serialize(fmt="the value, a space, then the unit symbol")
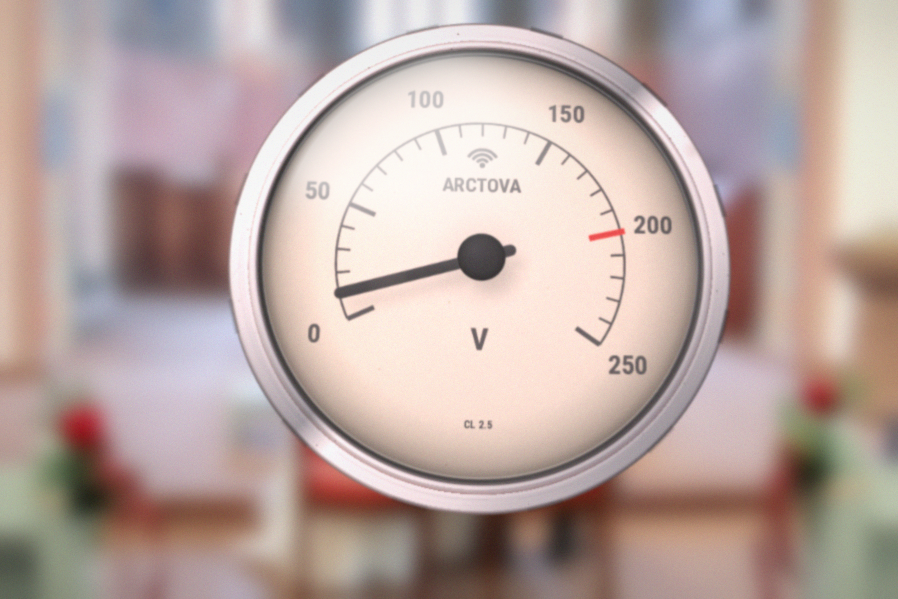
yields 10 V
